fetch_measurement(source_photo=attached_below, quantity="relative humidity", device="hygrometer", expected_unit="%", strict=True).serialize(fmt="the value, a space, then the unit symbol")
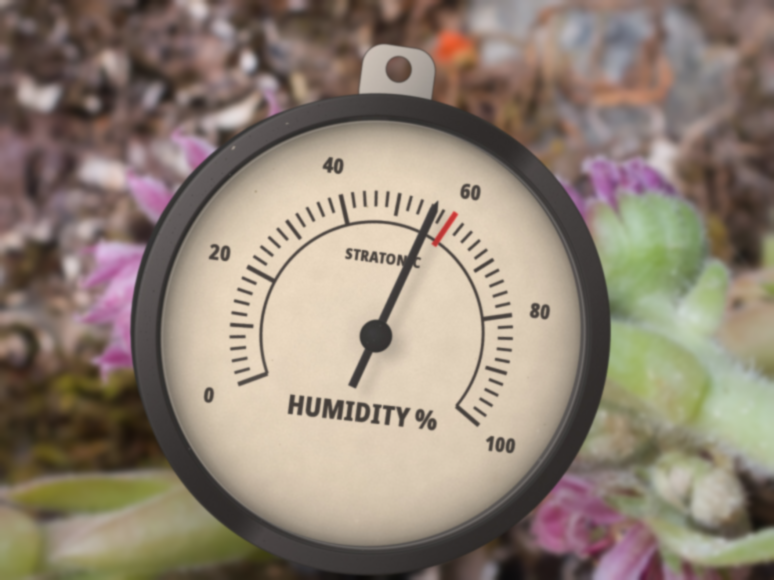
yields 56 %
